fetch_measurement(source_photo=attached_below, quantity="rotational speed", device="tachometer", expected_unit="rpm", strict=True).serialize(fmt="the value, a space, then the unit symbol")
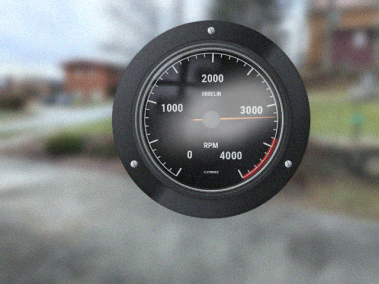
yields 3150 rpm
